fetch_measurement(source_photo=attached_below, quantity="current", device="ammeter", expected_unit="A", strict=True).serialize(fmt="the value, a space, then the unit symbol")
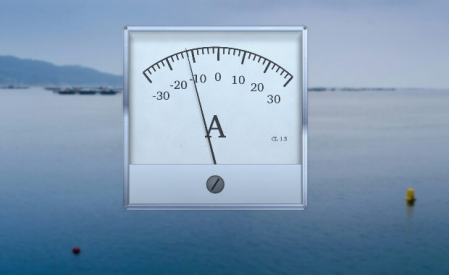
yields -12 A
